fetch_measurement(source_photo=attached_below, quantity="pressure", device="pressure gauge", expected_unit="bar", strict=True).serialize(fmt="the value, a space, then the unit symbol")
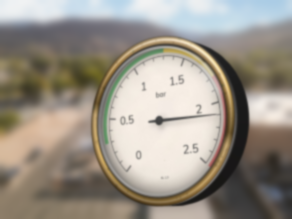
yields 2.1 bar
